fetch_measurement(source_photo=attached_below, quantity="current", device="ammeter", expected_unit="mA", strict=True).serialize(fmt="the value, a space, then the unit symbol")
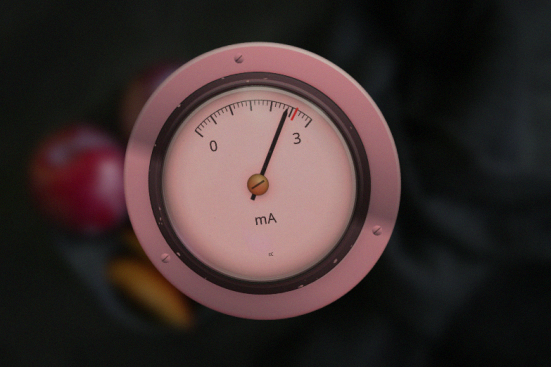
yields 2.4 mA
